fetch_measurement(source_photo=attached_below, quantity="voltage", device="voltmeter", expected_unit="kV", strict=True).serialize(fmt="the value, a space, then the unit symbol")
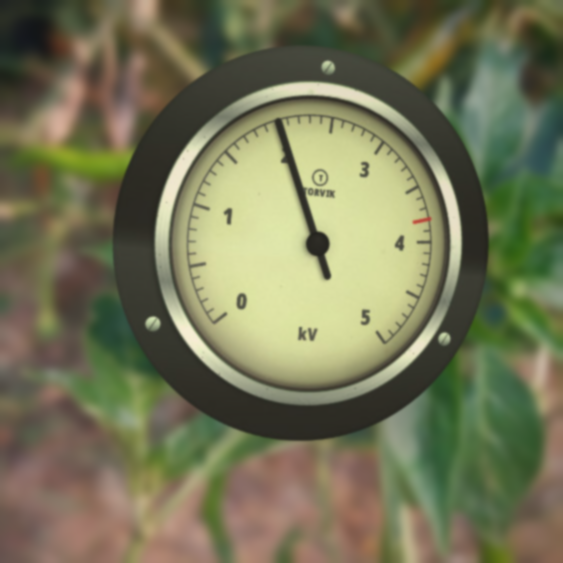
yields 2 kV
